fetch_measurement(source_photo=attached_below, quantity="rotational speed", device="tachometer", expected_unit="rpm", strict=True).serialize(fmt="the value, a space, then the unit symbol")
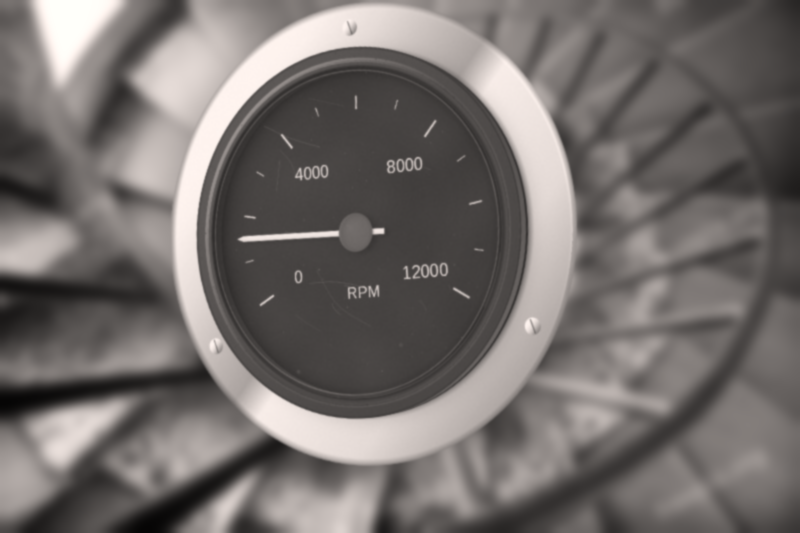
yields 1500 rpm
